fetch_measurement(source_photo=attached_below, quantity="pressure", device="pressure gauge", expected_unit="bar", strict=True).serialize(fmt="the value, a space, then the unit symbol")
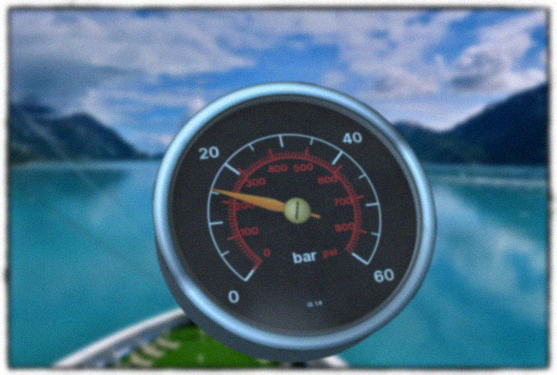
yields 15 bar
